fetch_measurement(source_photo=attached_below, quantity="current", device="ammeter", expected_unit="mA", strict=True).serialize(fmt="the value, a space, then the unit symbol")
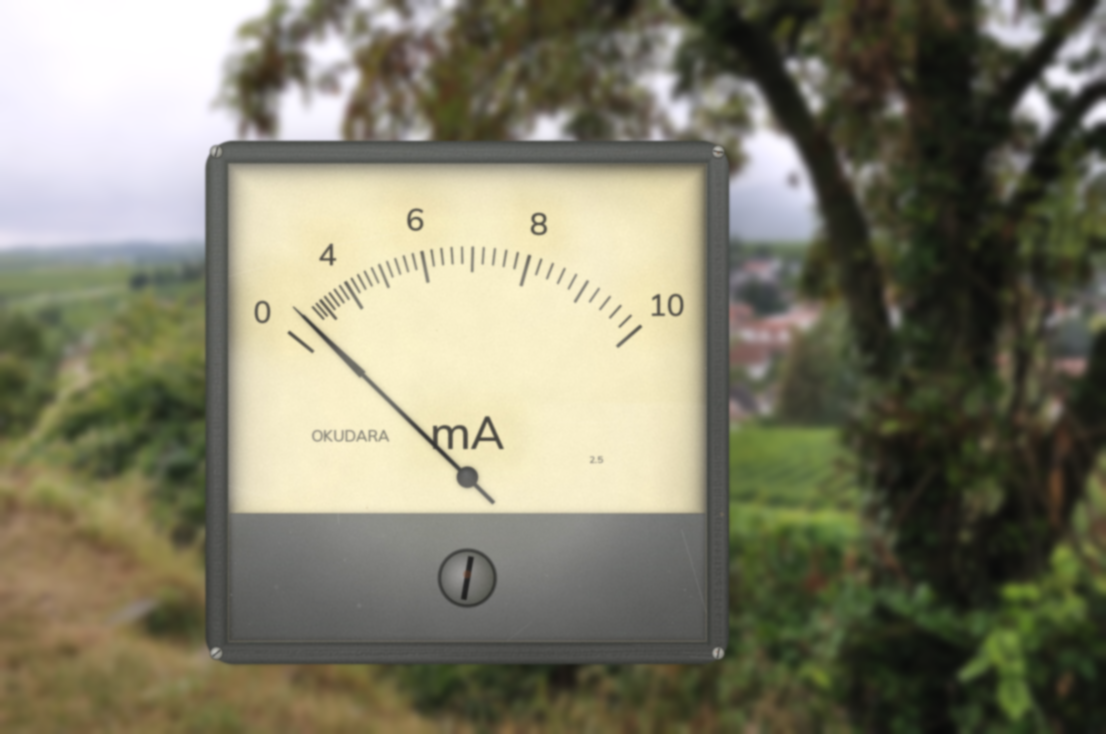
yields 2 mA
